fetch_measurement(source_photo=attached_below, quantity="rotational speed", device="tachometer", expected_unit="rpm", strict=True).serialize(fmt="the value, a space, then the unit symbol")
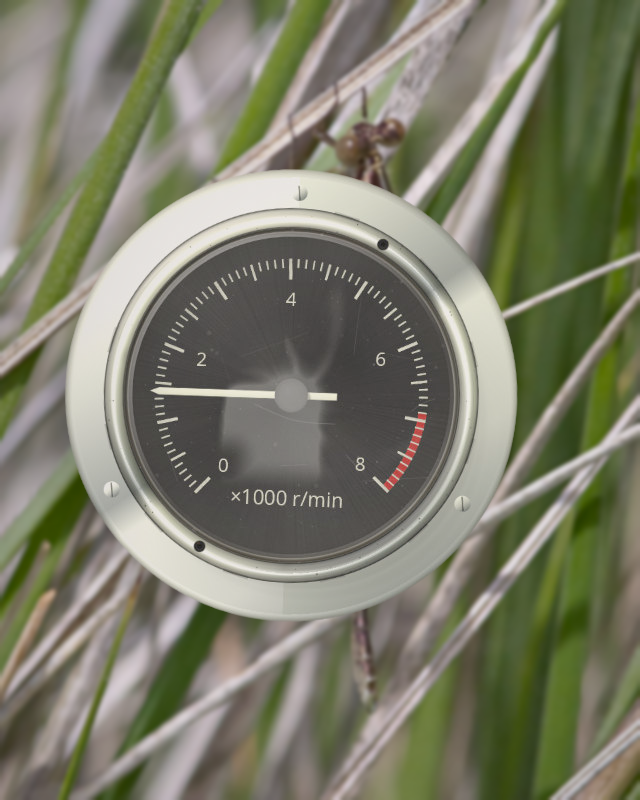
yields 1400 rpm
